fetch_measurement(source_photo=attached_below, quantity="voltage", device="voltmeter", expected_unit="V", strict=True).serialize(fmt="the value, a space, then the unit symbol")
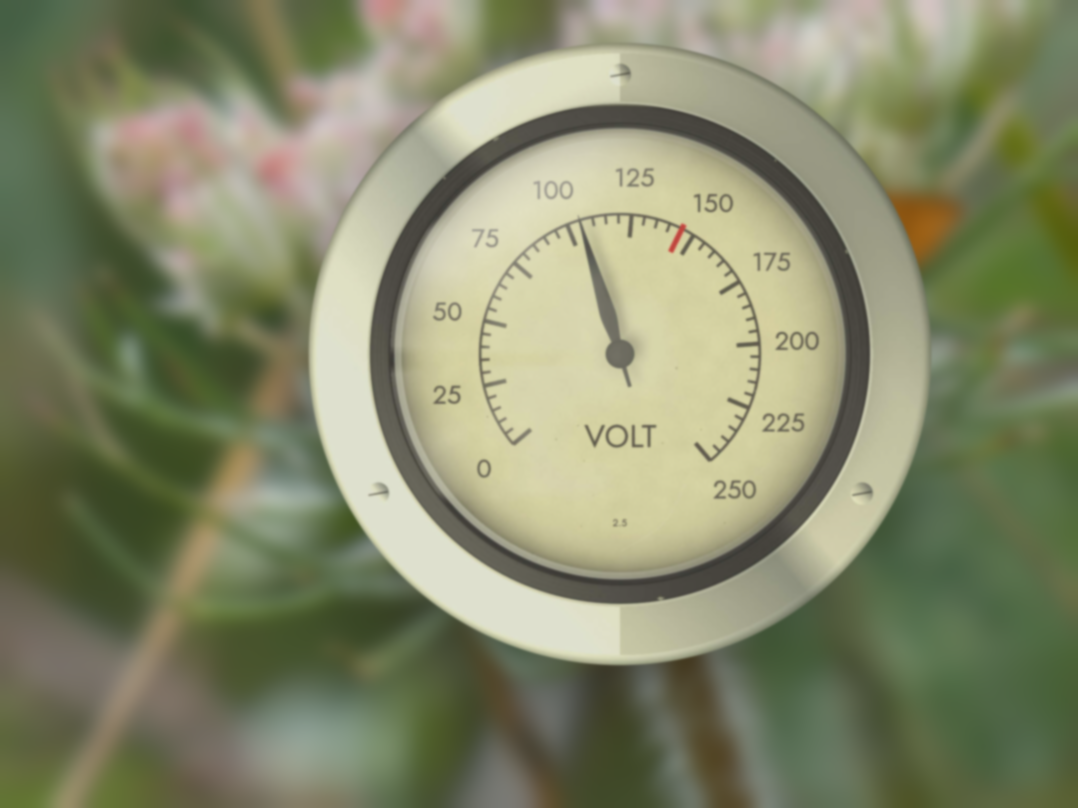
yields 105 V
